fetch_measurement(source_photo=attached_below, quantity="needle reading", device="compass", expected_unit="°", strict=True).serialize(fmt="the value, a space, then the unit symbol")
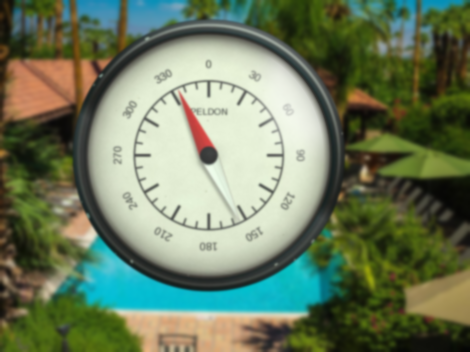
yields 335 °
